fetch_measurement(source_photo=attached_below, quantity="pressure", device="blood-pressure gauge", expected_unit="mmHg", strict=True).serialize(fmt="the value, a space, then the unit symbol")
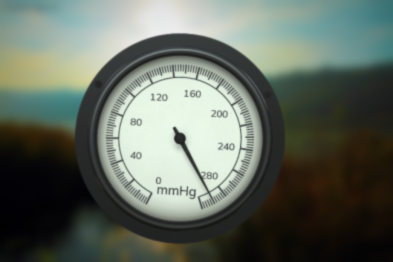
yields 290 mmHg
